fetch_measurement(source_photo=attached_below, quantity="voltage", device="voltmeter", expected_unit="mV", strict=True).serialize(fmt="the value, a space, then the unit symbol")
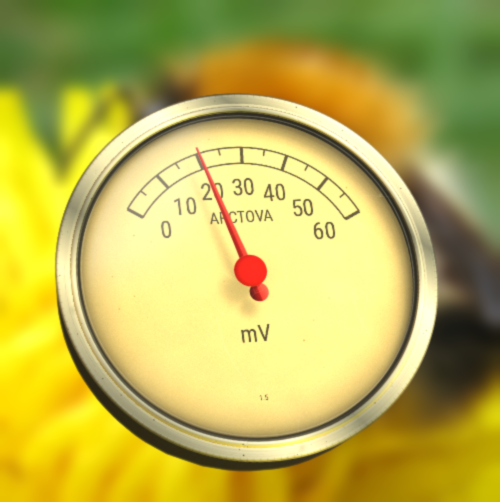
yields 20 mV
